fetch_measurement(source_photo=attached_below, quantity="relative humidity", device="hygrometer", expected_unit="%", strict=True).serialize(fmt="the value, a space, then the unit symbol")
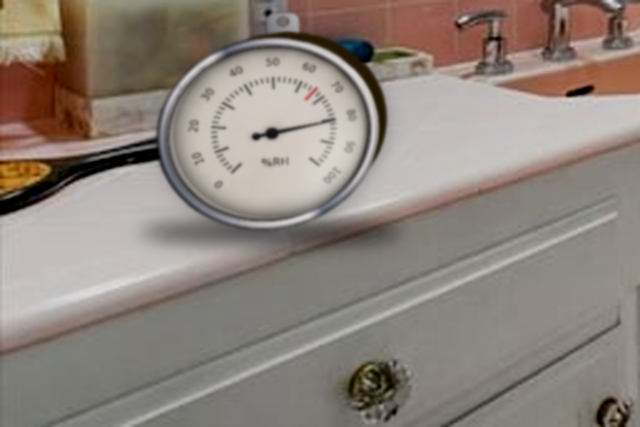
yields 80 %
